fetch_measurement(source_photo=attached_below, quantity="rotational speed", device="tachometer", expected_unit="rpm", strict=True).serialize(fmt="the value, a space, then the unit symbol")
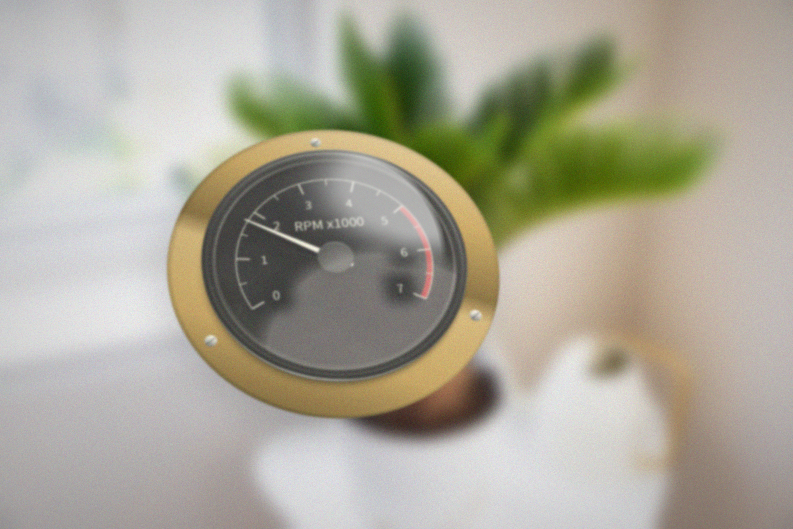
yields 1750 rpm
